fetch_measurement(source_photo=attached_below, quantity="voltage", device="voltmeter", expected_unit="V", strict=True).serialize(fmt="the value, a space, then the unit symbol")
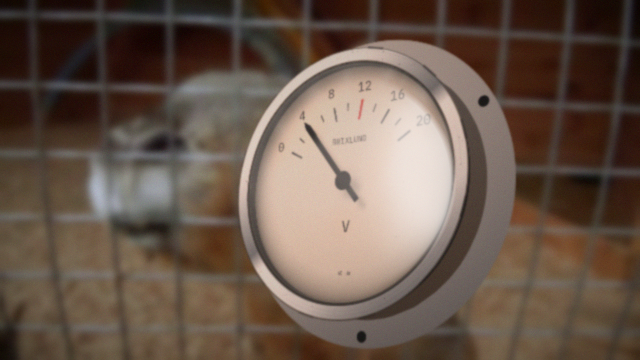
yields 4 V
